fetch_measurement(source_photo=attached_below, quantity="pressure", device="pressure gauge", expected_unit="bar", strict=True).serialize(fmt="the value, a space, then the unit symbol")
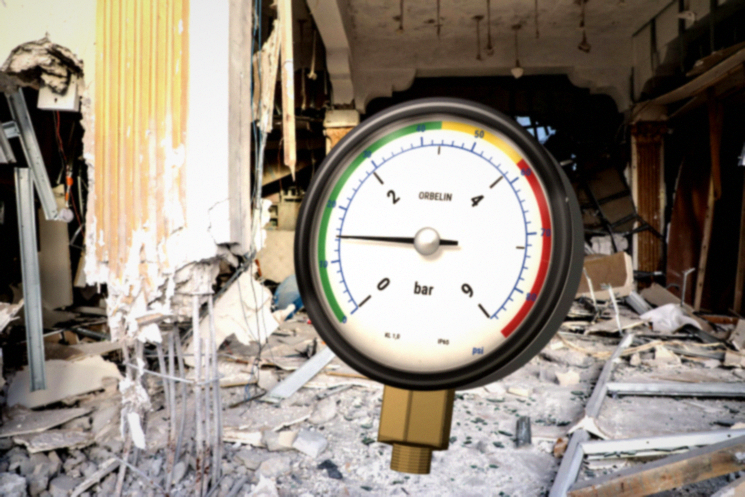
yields 1 bar
